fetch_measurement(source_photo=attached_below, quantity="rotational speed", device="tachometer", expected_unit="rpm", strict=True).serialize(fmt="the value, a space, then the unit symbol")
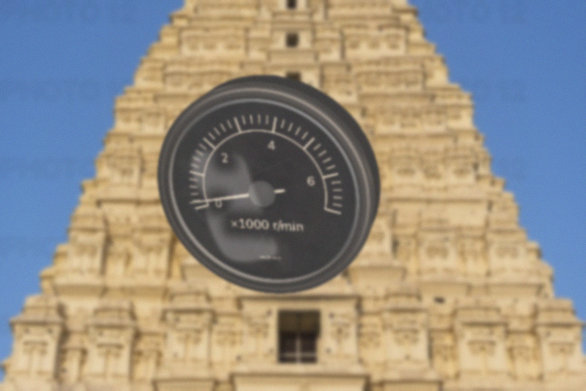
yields 200 rpm
